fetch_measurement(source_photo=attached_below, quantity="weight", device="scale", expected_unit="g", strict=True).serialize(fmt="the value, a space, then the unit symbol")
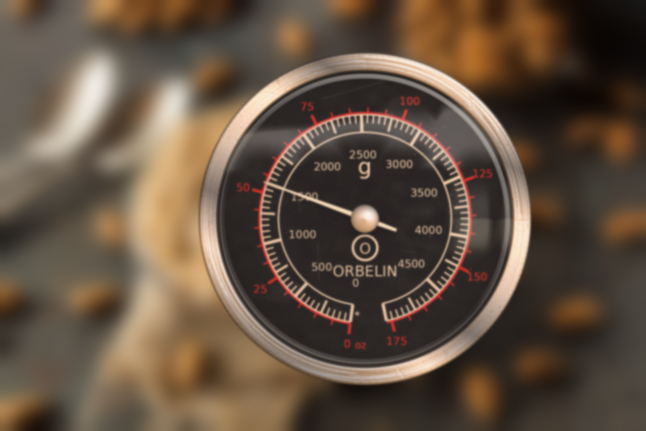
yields 1500 g
